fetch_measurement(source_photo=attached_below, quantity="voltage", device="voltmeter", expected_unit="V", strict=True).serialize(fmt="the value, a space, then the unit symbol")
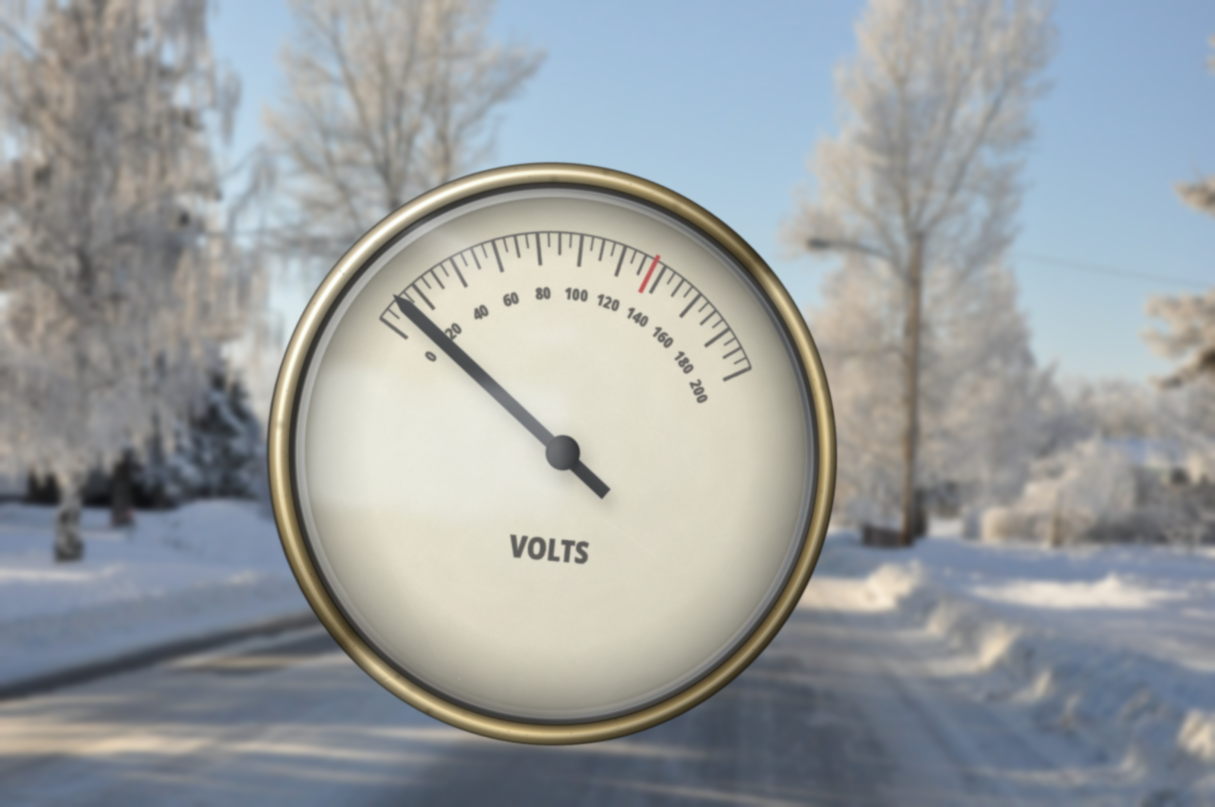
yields 10 V
